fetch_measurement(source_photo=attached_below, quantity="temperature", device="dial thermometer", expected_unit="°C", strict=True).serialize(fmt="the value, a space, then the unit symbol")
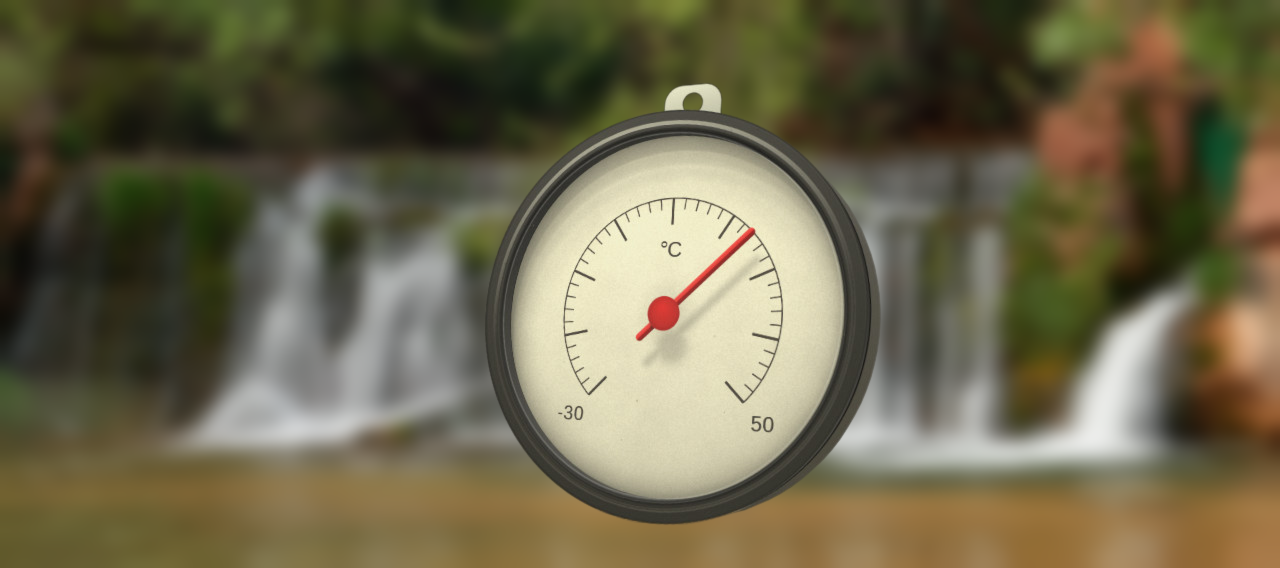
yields 24 °C
